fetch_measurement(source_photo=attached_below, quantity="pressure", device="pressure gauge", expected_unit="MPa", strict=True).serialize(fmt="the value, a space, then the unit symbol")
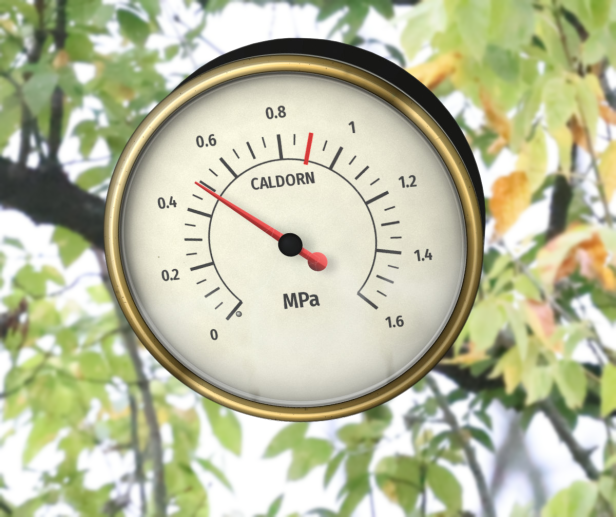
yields 0.5 MPa
